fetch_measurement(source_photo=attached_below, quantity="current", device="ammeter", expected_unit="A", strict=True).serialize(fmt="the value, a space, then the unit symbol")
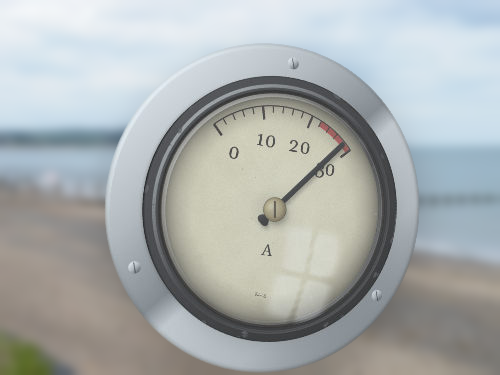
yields 28 A
